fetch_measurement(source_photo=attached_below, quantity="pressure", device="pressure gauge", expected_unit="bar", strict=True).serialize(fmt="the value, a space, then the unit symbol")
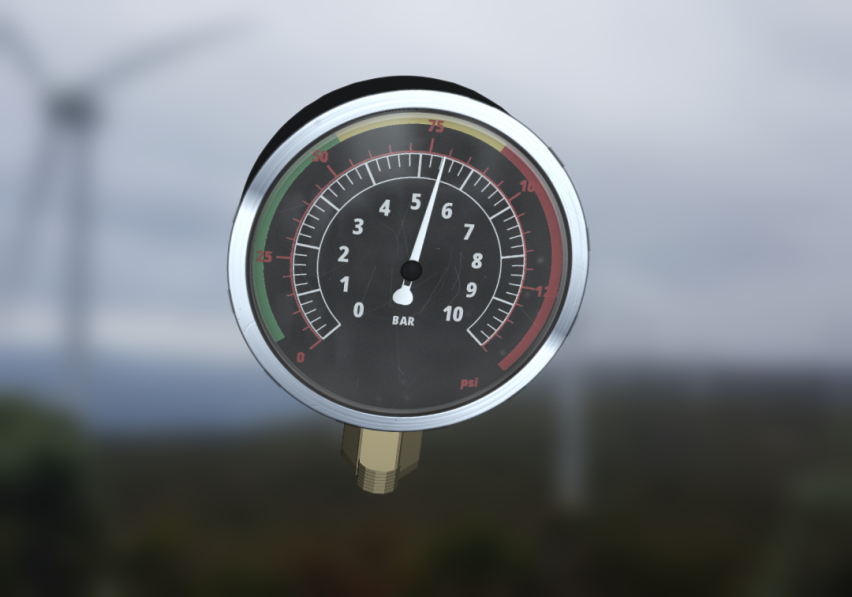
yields 5.4 bar
